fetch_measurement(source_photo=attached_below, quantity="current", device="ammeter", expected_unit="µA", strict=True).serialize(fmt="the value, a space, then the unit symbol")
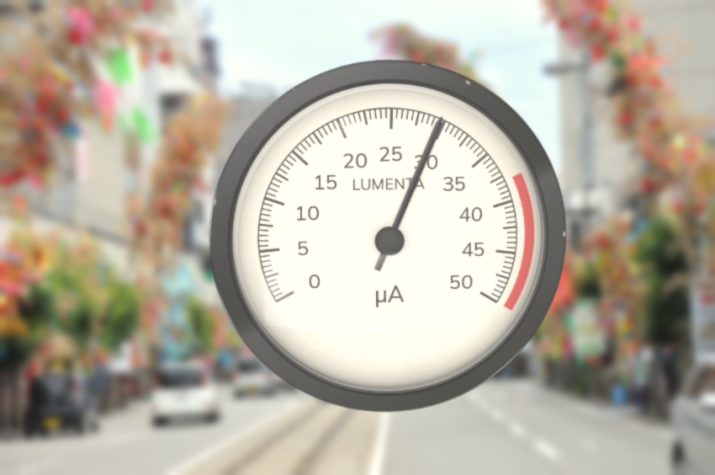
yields 29.5 µA
